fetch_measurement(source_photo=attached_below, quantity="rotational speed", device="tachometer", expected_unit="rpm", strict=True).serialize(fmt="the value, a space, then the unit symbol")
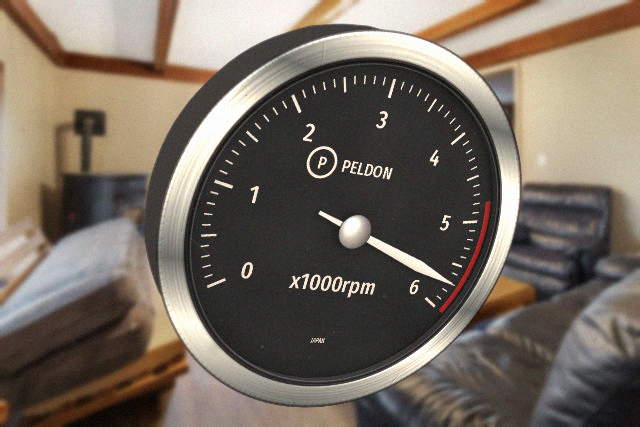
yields 5700 rpm
